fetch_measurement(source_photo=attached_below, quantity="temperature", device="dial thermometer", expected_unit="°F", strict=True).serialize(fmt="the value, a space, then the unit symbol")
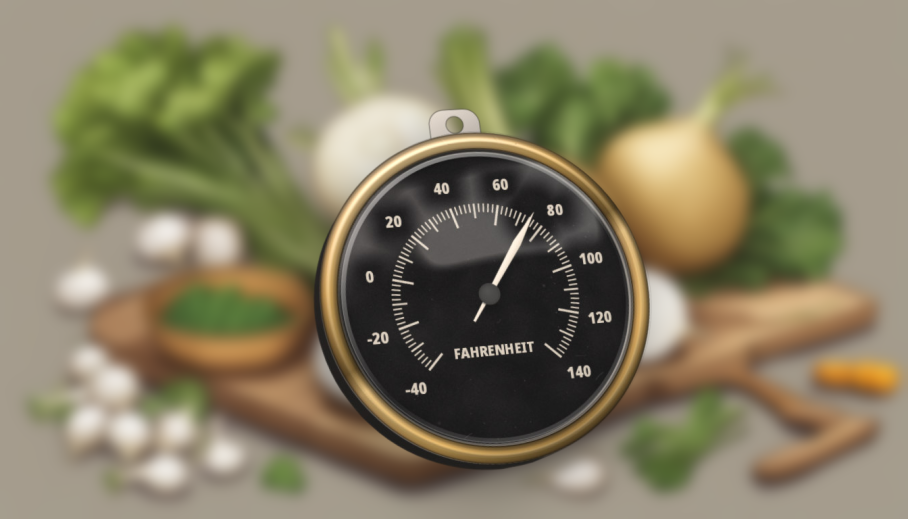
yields 74 °F
